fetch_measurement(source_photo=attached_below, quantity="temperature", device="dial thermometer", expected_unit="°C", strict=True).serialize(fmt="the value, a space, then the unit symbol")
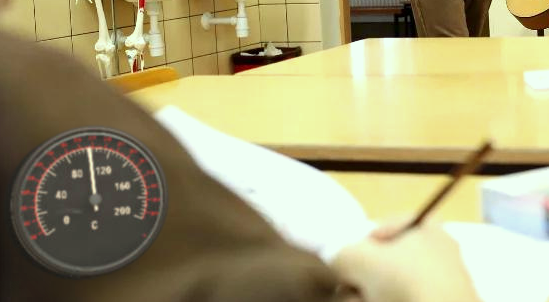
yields 100 °C
